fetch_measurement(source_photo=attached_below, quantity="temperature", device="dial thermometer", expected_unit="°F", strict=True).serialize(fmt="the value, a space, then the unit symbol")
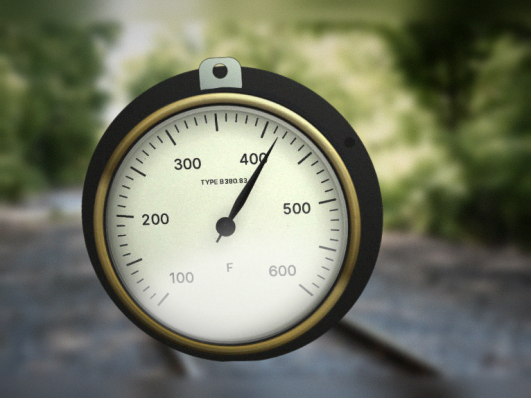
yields 415 °F
